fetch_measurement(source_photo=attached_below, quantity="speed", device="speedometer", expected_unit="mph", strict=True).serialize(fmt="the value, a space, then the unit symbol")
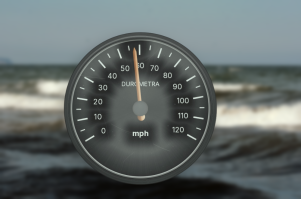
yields 57.5 mph
